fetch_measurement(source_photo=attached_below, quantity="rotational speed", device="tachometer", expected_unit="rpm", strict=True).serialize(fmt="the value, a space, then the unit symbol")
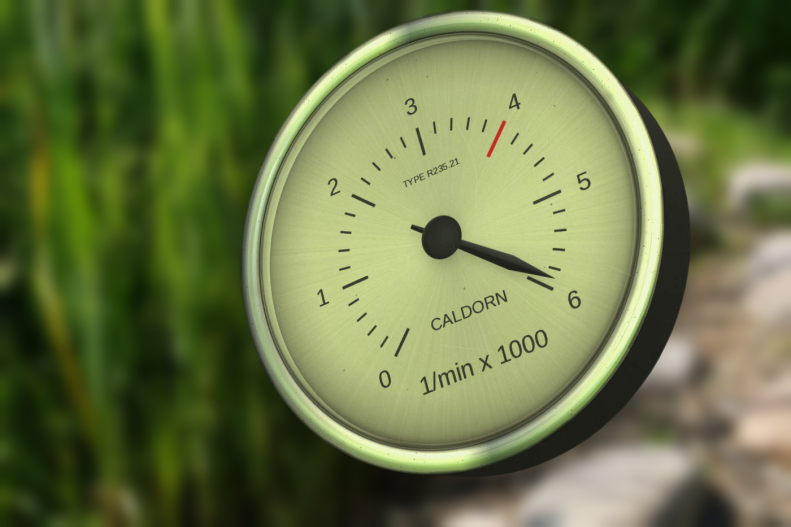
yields 5900 rpm
